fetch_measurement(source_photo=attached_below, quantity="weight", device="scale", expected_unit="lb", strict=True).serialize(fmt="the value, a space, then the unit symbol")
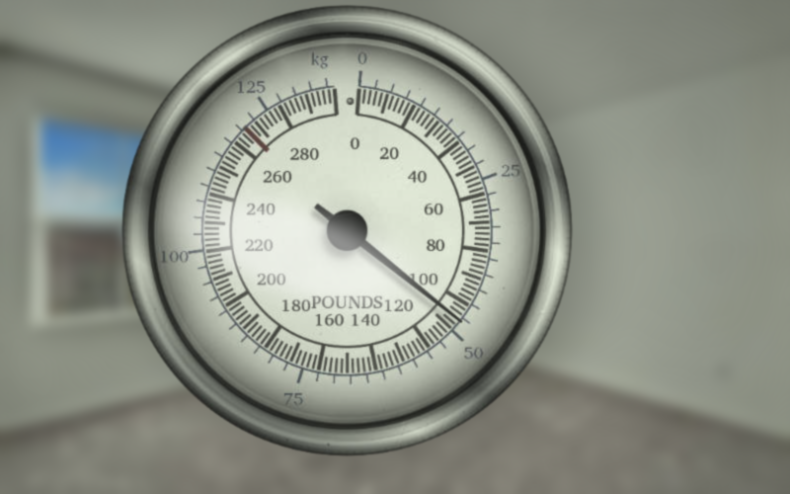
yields 106 lb
